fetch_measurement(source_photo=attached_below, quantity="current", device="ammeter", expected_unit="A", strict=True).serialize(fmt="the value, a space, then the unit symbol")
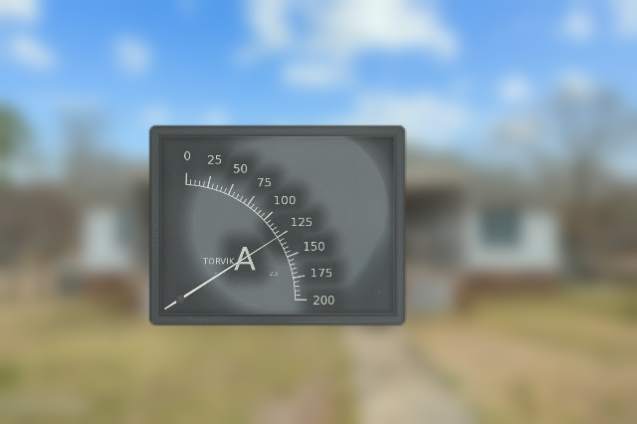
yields 125 A
